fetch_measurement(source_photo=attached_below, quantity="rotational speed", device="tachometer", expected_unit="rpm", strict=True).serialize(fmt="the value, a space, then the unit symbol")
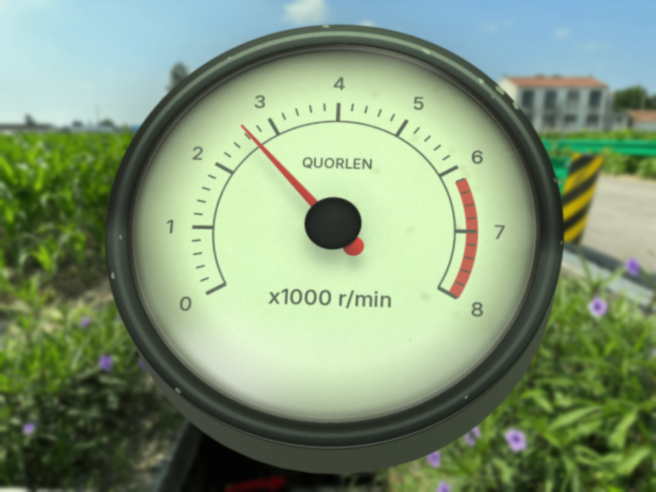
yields 2600 rpm
